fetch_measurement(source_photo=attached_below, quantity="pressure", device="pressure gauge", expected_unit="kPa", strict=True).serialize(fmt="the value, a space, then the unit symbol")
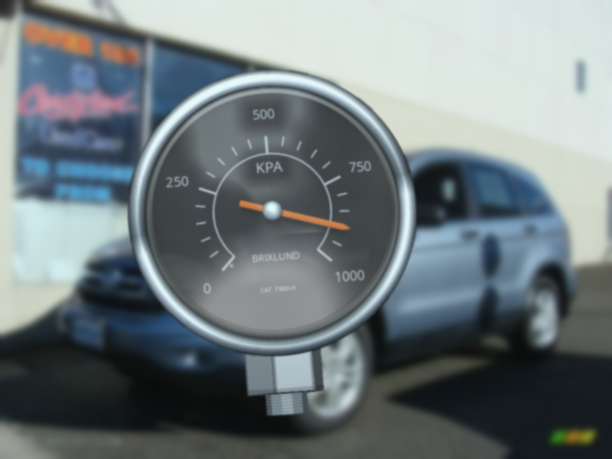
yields 900 kPa
